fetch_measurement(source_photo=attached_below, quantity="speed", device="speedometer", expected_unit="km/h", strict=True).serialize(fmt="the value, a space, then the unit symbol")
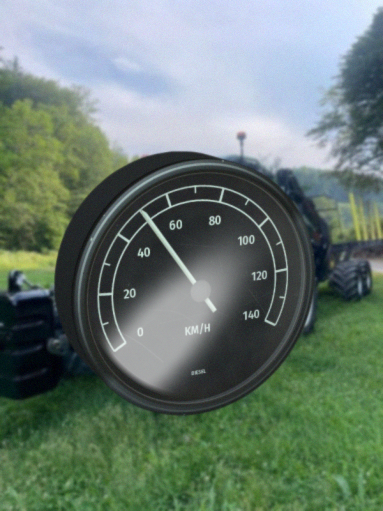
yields 50 km/h
